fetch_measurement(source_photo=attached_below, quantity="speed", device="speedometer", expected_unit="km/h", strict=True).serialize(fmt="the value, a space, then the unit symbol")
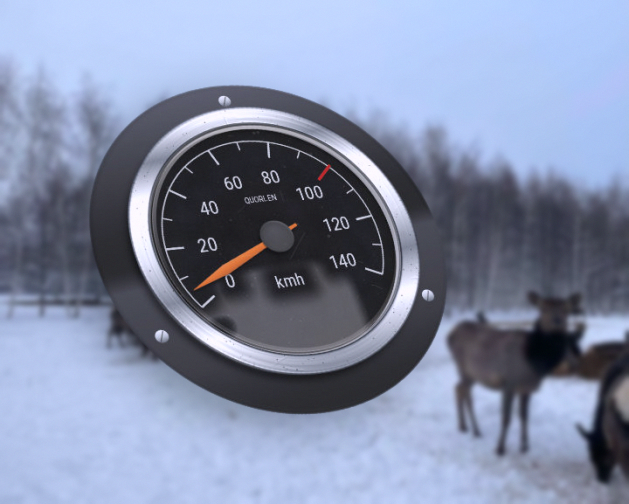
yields 5 km/h
